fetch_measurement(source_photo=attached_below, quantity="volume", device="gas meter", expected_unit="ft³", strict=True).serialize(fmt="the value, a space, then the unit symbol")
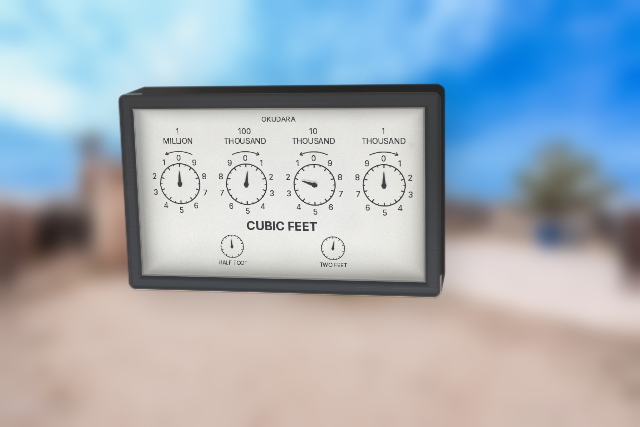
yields 2000 ft³
